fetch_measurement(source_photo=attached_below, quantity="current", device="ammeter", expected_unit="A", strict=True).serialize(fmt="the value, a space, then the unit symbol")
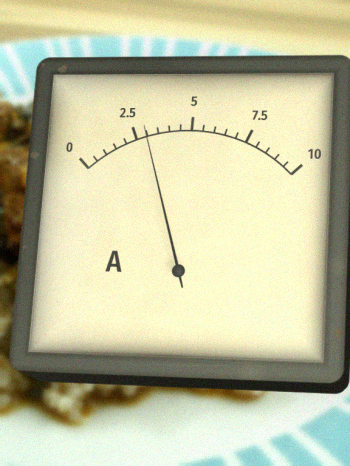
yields 3 A
